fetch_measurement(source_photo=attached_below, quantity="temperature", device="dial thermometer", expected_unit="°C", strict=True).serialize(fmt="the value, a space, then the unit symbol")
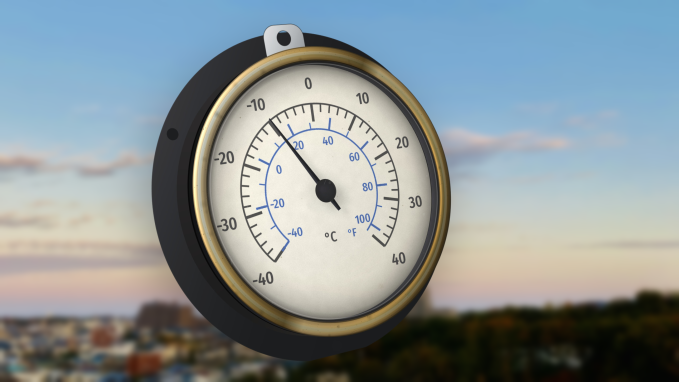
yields -10 °C
